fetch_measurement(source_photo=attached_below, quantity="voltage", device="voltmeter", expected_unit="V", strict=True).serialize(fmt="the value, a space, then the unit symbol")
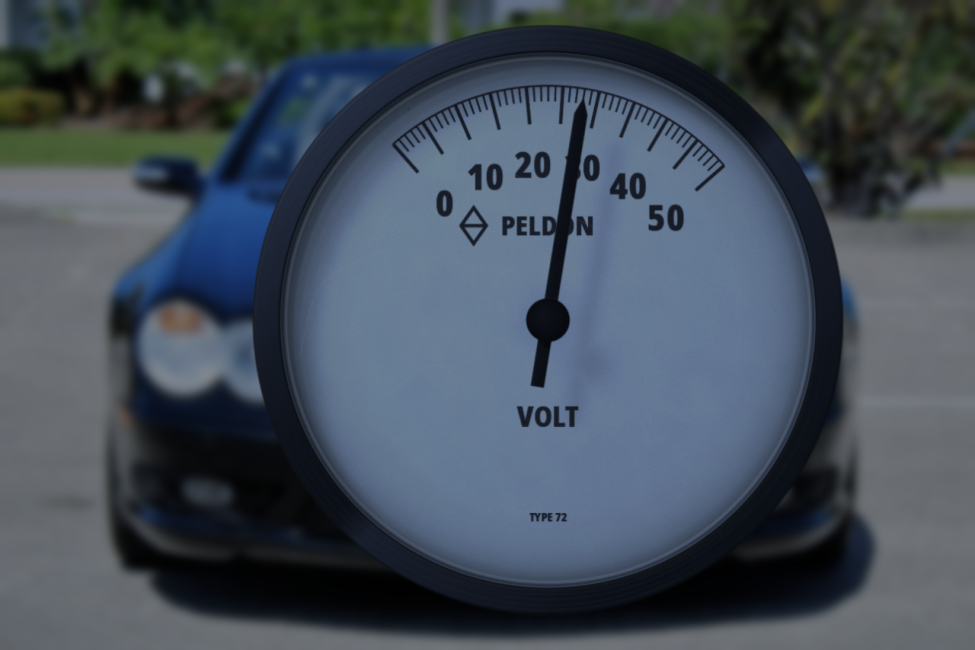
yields 28 V
